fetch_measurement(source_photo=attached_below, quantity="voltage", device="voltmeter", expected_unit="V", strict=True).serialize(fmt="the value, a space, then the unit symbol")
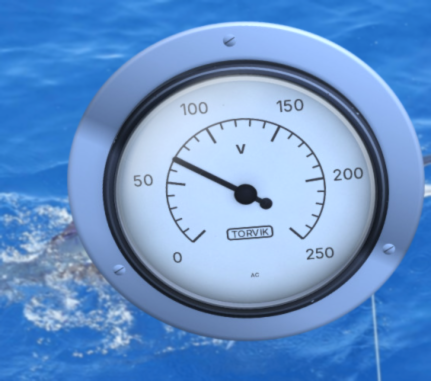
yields 70 V
